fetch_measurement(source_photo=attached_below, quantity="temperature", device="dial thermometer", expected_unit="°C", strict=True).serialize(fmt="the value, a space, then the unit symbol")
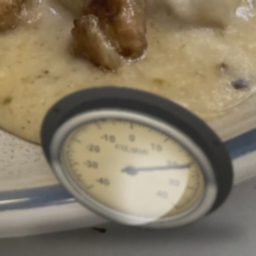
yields 20 °C
